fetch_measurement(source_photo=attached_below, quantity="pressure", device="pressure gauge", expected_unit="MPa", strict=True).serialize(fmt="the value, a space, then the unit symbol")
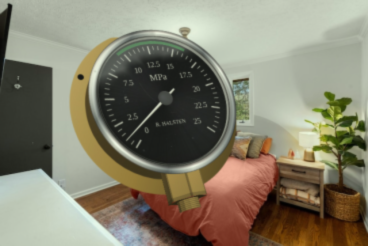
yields 1 MPa
